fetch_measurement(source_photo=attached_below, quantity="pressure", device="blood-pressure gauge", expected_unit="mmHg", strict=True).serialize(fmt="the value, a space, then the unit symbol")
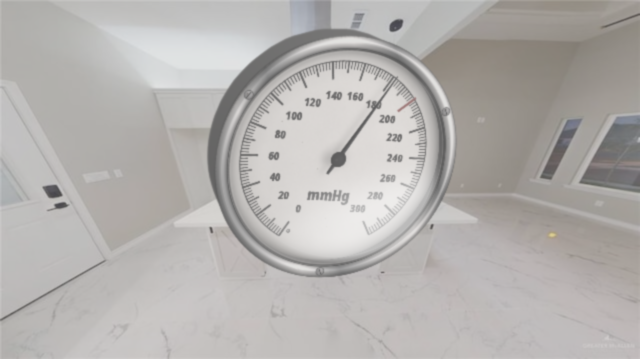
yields 180 mmHg
